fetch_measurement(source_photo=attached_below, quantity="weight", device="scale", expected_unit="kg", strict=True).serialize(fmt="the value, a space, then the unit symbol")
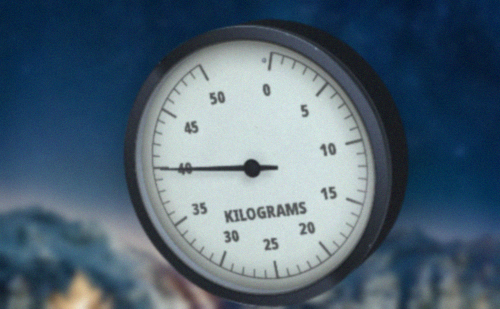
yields 40 kg
